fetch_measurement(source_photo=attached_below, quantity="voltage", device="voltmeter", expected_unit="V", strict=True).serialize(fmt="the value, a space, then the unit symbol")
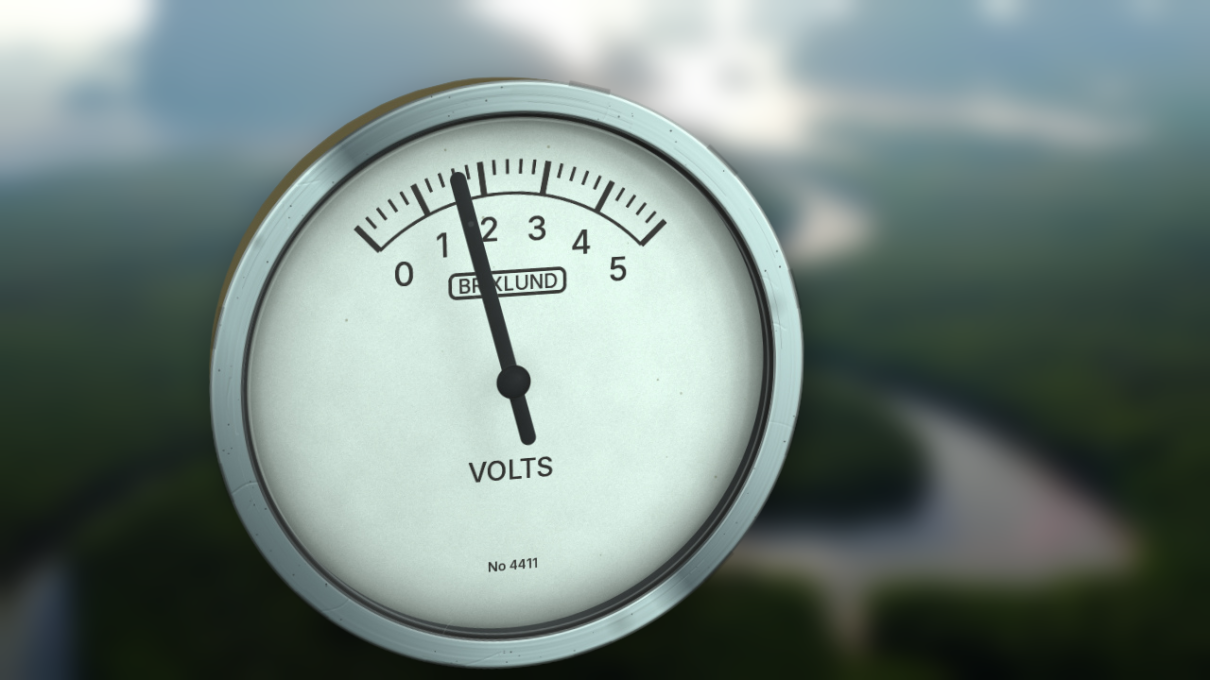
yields 1.6 V
